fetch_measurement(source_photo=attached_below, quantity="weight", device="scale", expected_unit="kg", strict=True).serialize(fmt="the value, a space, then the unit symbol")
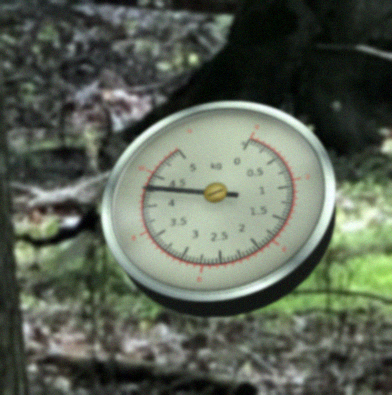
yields 4.25 kg
